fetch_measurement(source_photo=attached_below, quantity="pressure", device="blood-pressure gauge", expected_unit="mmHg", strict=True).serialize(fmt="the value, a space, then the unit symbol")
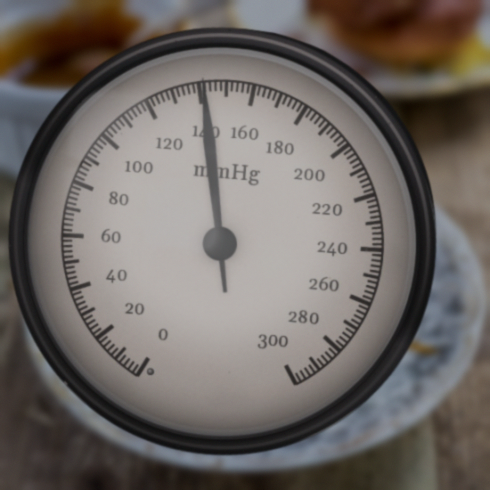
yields 142 mmHg
